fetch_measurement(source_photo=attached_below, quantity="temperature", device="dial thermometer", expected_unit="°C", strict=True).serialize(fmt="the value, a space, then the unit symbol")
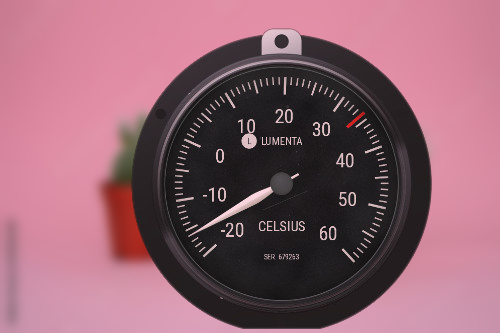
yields -16 °C
